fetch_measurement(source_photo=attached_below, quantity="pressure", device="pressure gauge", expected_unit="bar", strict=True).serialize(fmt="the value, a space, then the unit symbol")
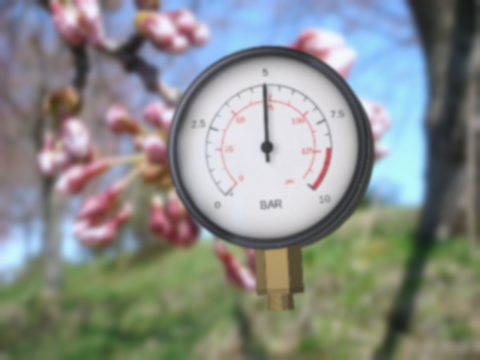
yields 5 bar
